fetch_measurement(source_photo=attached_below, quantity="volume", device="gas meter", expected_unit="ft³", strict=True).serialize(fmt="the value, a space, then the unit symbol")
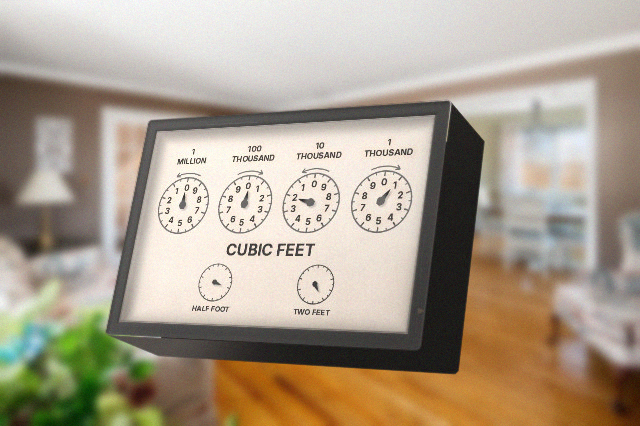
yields 2100 ft³
